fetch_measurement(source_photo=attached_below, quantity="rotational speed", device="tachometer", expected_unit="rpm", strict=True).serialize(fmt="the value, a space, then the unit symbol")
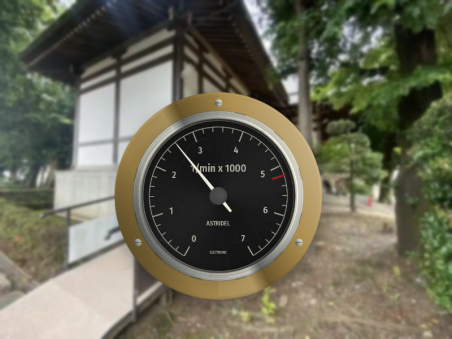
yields 2600 rpm
